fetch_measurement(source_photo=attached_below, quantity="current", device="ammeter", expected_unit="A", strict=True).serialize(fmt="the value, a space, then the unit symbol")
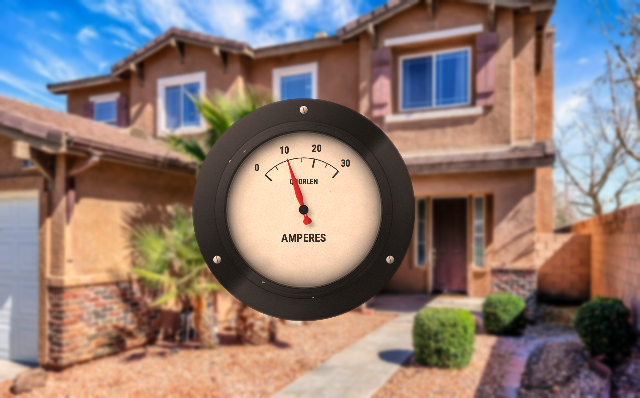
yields 10 A
